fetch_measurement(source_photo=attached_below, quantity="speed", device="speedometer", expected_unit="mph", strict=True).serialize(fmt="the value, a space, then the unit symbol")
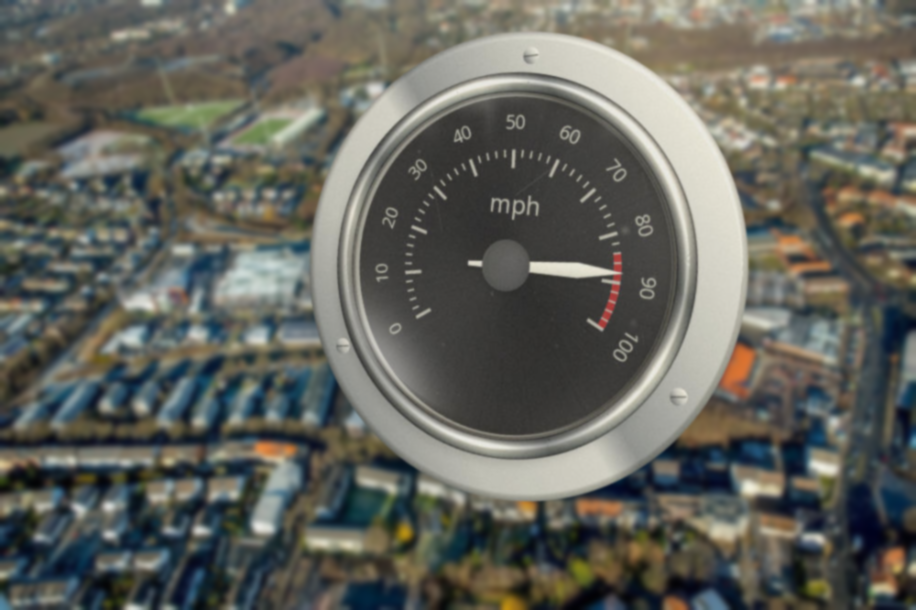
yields 88 mph
